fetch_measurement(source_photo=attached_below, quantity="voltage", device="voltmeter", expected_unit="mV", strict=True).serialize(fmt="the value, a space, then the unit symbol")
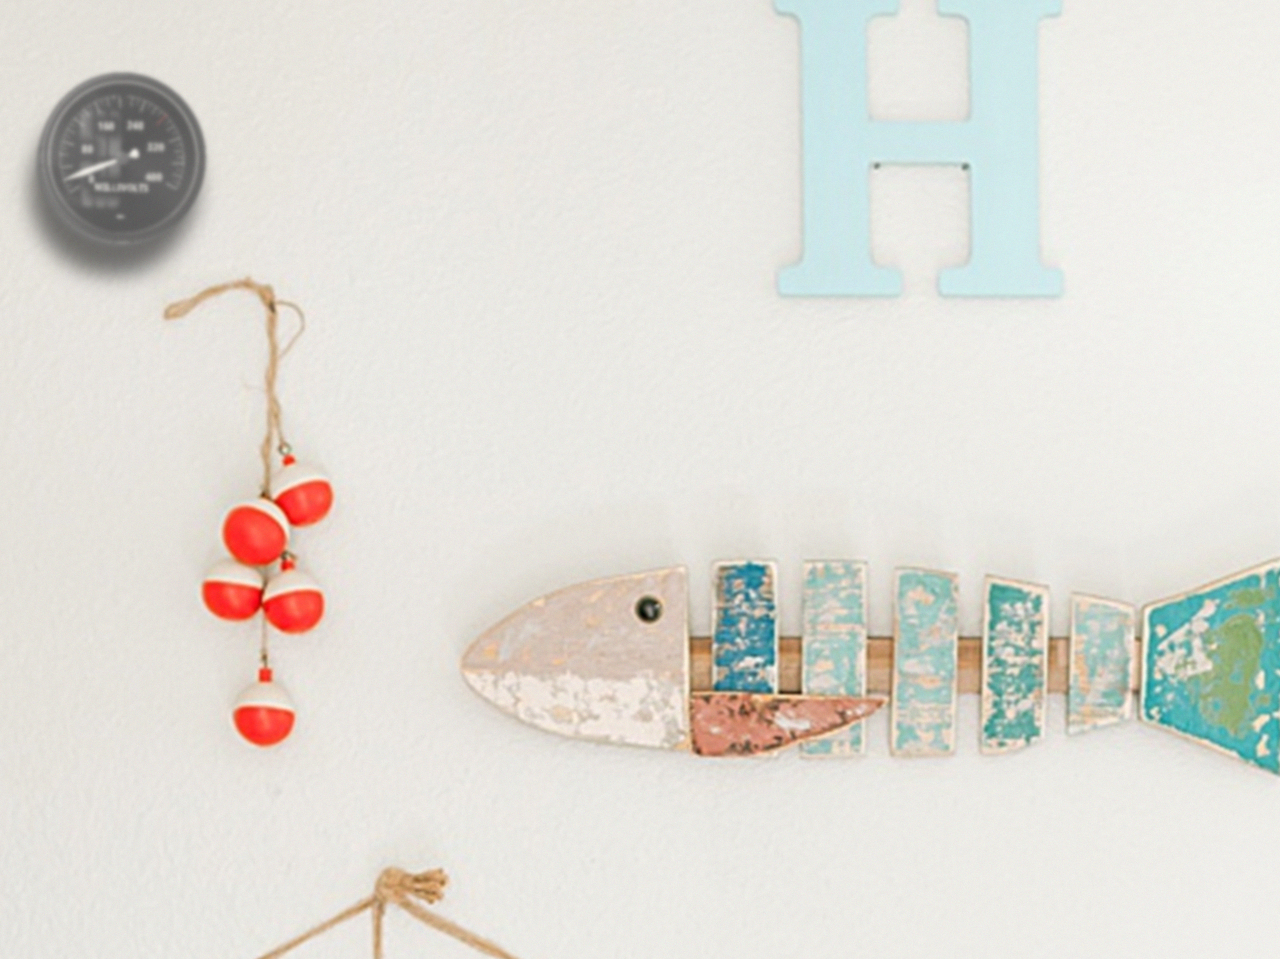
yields 20 mV
